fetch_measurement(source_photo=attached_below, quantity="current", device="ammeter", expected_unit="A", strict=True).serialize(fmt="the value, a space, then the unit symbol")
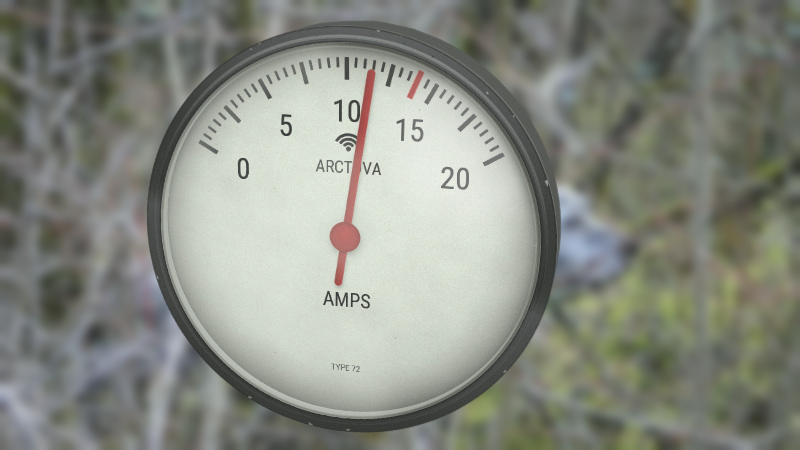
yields 11.5 A
